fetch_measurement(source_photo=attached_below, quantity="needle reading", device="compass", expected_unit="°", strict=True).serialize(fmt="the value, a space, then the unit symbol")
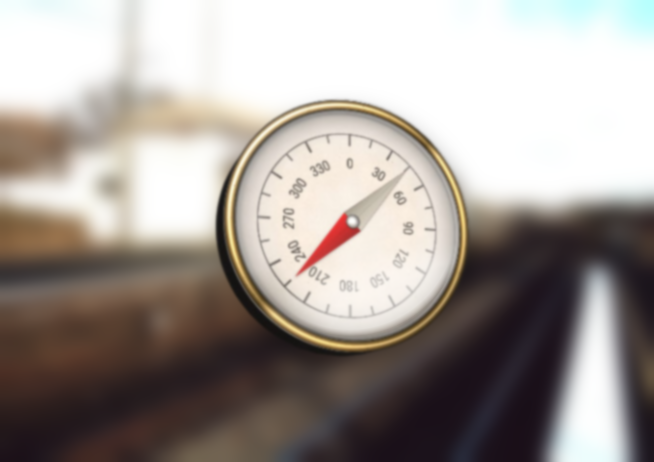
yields 225 °
